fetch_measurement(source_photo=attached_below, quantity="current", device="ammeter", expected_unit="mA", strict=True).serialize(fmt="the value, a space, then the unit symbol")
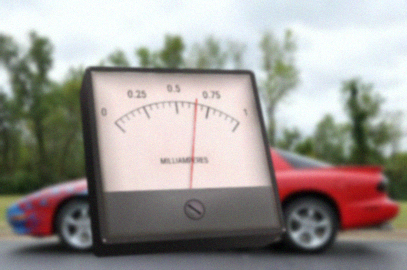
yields 0.65 mA
